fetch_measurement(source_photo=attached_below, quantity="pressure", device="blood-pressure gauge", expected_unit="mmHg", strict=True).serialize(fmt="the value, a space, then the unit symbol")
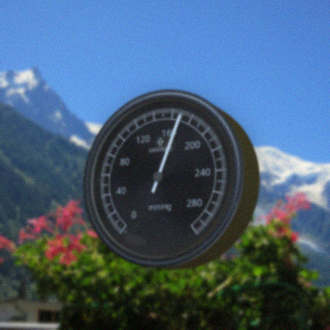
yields 170 mmHg
